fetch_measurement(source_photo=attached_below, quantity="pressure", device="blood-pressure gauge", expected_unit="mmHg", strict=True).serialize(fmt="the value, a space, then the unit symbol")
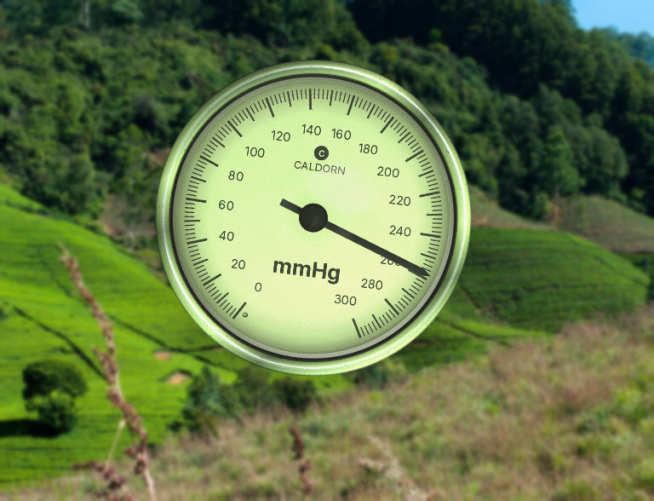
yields 258 mmHg
